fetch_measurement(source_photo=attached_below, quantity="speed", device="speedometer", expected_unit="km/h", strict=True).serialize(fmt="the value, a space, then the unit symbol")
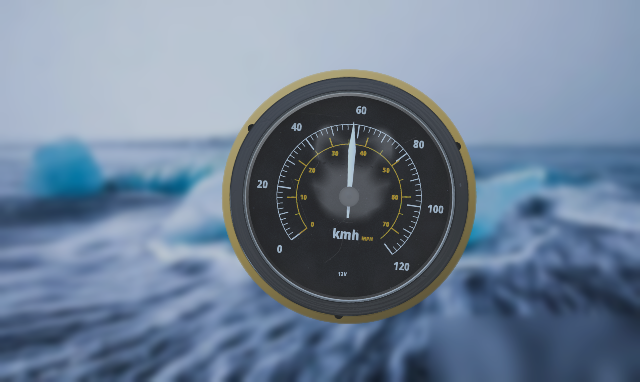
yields 58 km/h
